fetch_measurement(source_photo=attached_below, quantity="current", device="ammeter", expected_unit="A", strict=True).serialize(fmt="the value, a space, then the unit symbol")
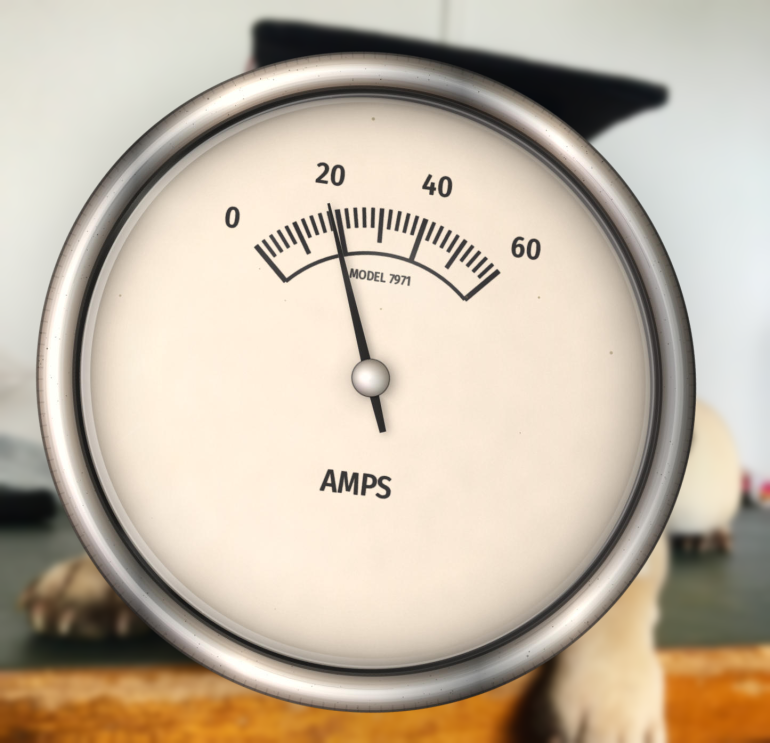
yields 18 A
